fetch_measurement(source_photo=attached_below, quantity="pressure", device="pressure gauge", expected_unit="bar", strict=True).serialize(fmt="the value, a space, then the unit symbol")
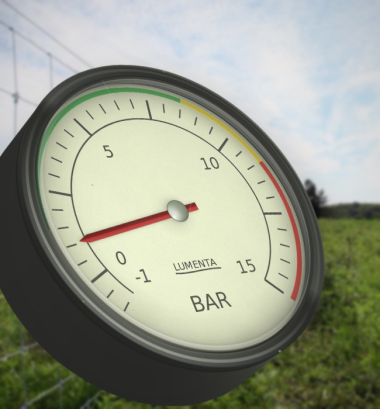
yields 1 bar
